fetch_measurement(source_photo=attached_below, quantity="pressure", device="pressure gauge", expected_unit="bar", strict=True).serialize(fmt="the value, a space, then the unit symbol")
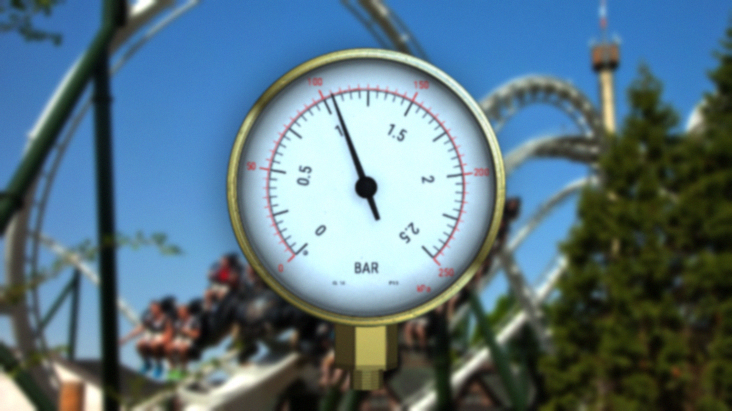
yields 1.05 bar
